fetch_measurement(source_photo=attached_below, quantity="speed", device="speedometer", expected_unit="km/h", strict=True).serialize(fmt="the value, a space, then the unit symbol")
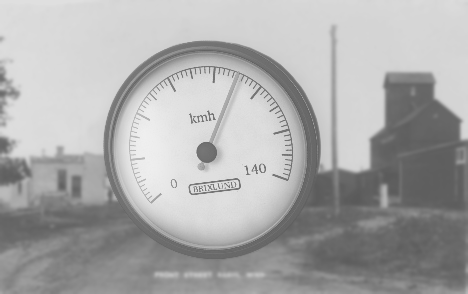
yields 90 km/h
